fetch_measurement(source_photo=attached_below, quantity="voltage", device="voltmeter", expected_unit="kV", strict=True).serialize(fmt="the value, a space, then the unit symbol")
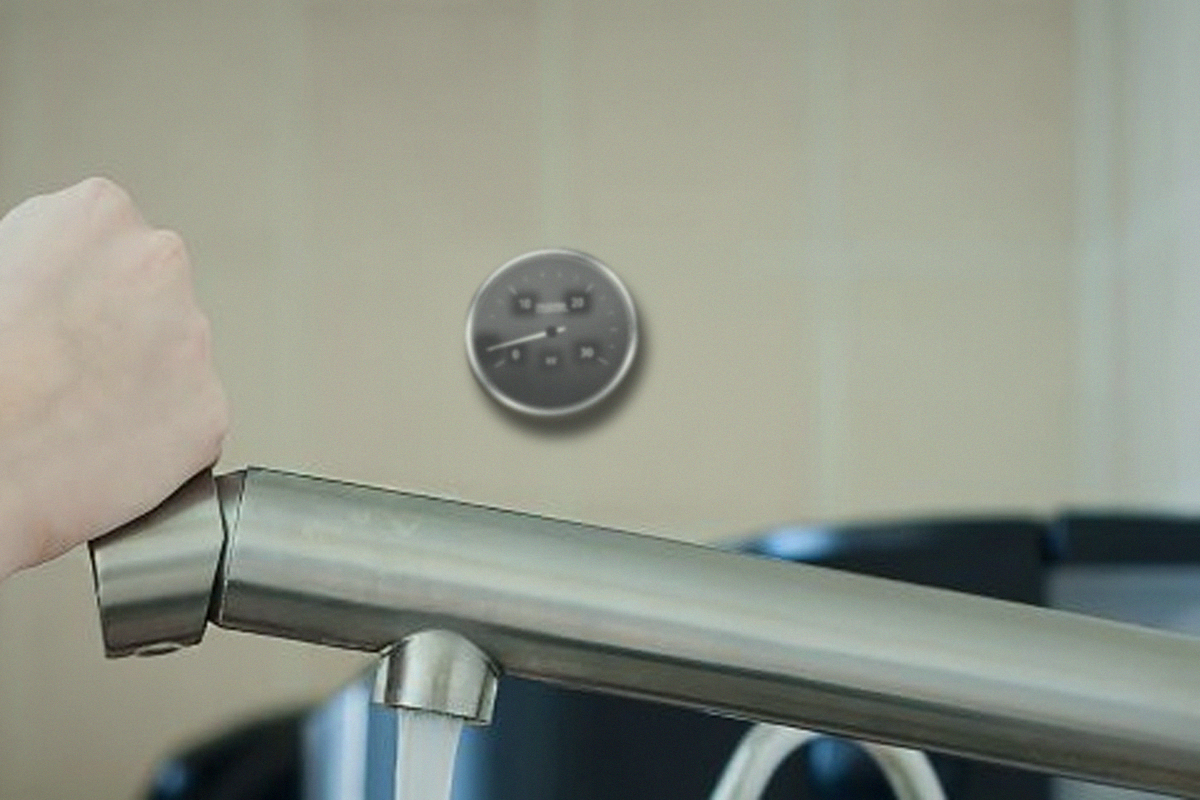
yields 2 kV
